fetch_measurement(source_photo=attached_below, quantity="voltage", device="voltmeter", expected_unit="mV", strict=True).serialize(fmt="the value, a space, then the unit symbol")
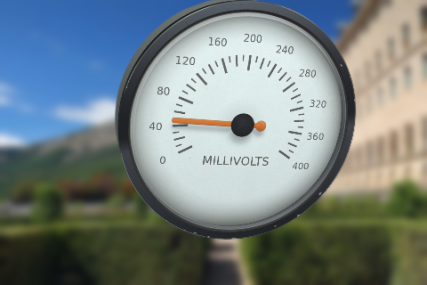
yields 50 mV
